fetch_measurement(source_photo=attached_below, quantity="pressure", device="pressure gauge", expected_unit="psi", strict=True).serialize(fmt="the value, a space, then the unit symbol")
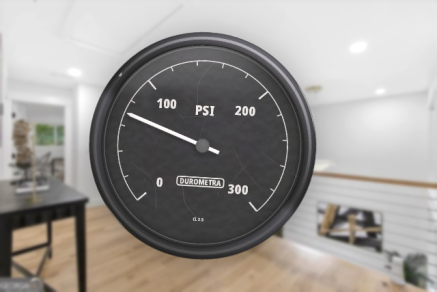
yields 70 psi
